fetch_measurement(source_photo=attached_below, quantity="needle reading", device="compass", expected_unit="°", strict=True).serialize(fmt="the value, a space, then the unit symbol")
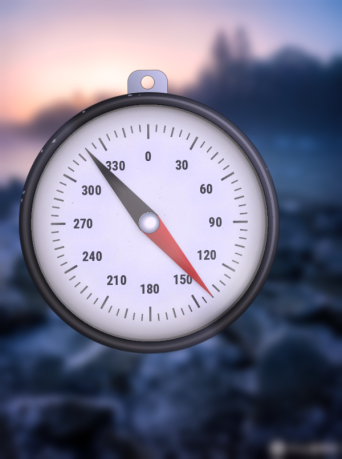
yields 140 °
